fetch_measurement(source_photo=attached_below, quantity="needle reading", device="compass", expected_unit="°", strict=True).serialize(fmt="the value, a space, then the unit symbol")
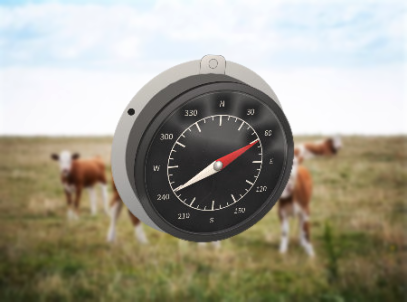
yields 60 °
